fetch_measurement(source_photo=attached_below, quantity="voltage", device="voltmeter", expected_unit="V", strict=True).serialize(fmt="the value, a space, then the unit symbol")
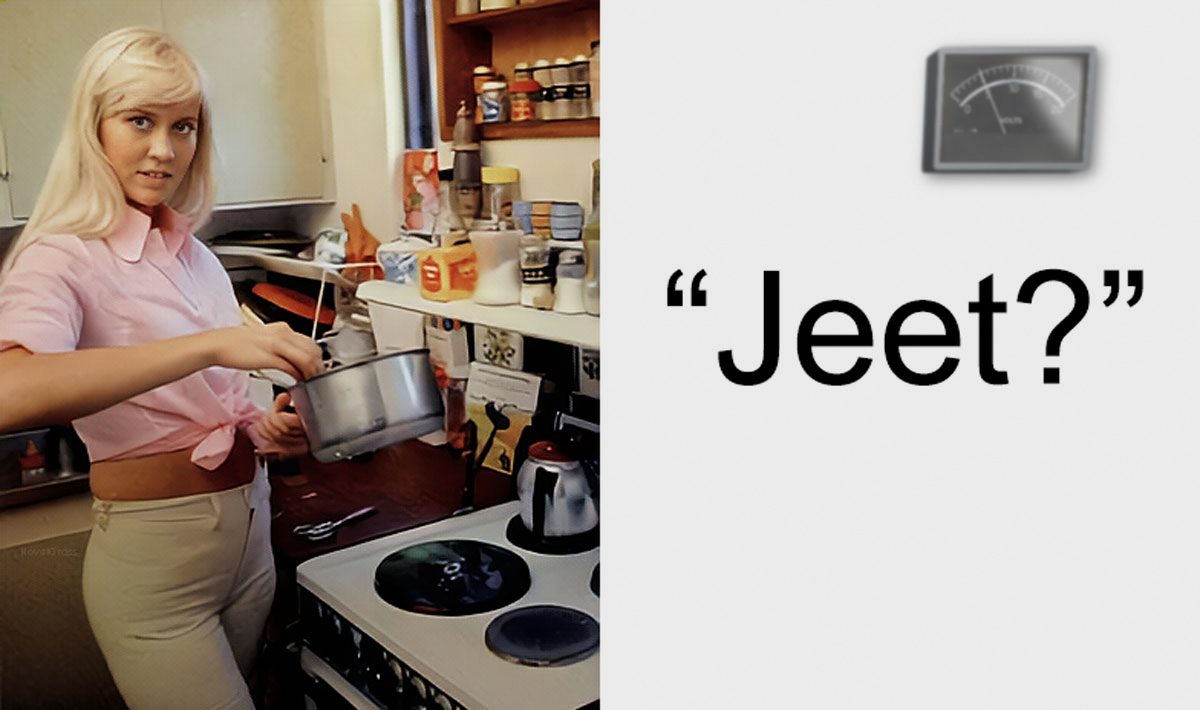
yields 5 V
